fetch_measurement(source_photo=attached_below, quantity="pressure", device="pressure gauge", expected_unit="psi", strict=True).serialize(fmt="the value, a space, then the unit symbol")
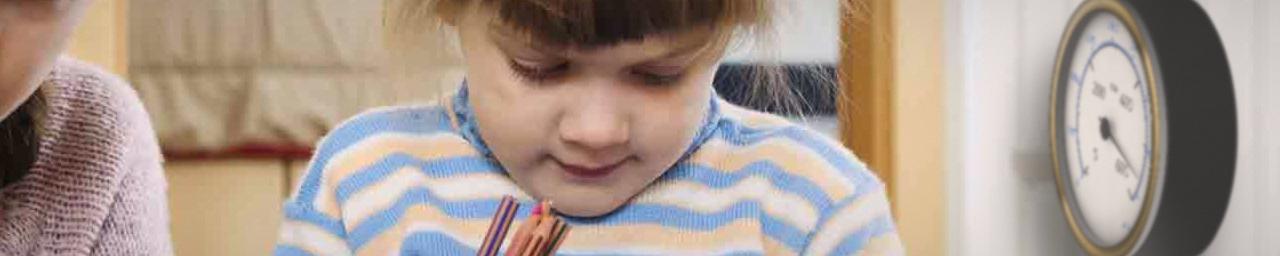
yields 550 psi
